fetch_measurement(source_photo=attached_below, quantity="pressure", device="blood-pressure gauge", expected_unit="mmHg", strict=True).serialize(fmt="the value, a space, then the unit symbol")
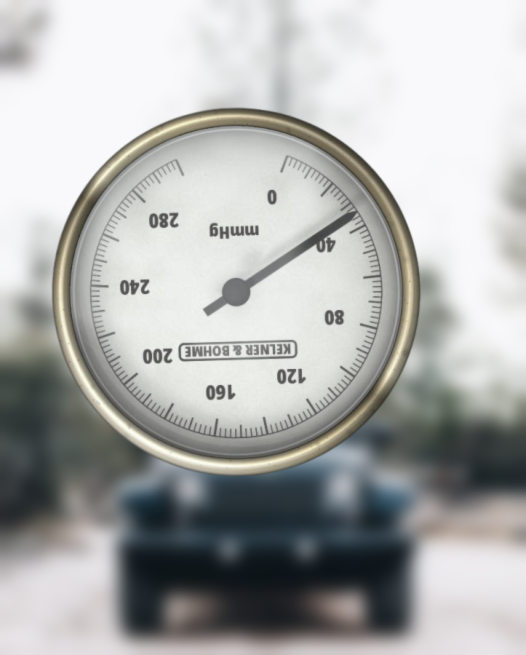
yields 34 mmHg
